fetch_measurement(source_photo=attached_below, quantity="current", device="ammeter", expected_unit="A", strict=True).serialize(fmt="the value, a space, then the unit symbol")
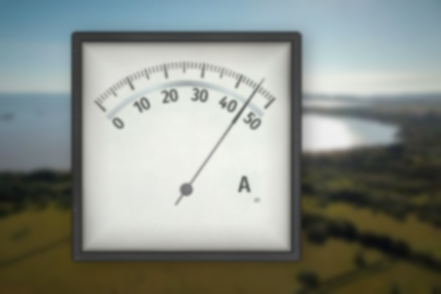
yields 45 A
